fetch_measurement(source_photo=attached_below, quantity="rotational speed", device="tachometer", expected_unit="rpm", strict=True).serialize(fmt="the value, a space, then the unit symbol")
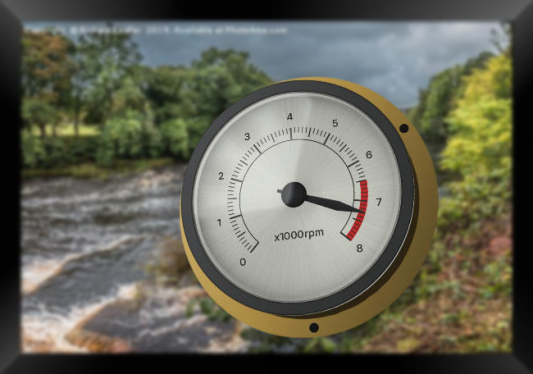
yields 7300 rpm
